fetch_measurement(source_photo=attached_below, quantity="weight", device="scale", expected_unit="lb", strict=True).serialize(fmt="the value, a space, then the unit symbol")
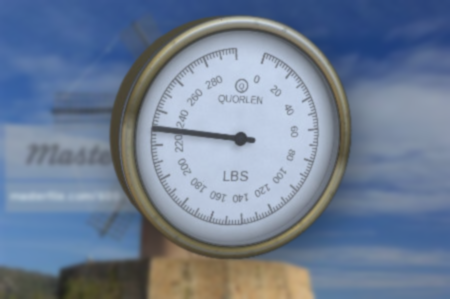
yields 230 lb
